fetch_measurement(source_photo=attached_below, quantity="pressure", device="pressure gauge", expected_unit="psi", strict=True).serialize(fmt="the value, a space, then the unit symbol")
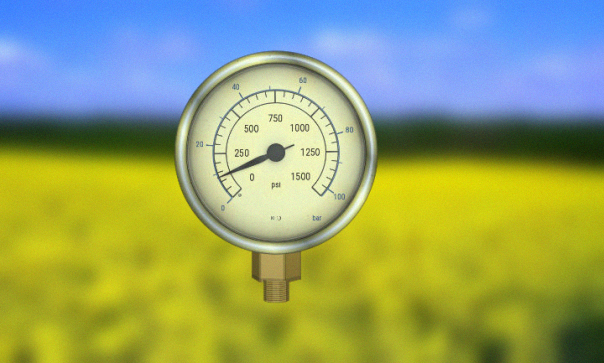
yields 125 psi
